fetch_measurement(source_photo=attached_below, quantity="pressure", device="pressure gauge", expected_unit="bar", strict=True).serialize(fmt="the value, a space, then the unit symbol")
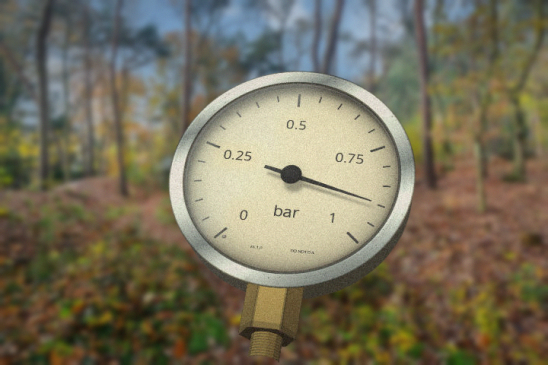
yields 0.9 bar
